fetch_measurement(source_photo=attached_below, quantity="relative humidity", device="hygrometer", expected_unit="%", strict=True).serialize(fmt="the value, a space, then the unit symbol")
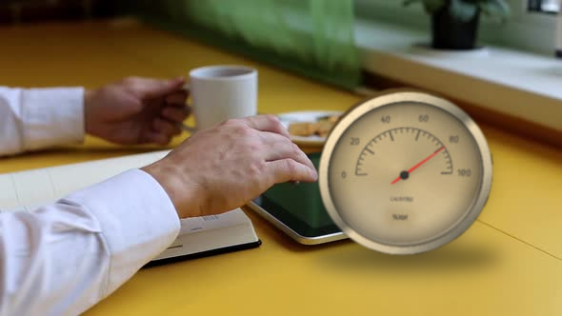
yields 80 %
